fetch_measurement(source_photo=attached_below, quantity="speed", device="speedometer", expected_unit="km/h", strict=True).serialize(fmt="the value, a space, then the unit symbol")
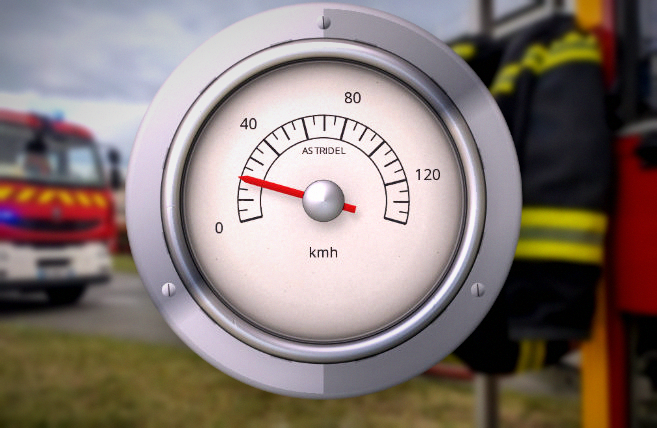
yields 20 km/h
